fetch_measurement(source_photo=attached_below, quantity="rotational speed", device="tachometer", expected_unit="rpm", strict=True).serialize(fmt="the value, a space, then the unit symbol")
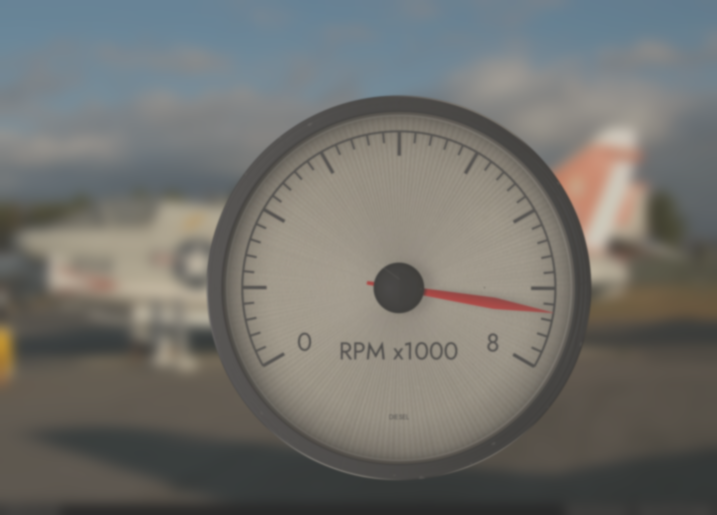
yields 7300 rpm
